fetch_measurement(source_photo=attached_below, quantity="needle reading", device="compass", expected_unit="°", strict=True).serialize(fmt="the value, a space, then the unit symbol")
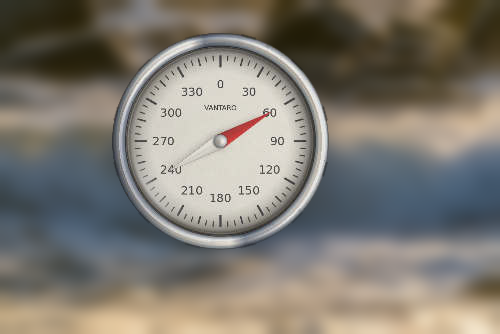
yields 60 °
